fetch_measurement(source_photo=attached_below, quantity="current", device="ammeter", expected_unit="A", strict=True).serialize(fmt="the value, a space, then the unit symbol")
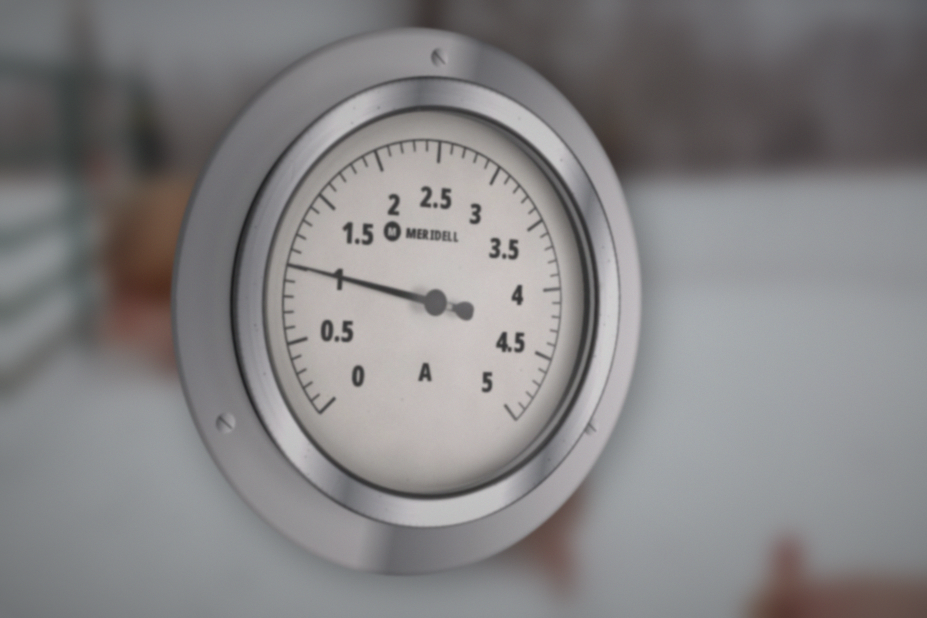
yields 1 A
